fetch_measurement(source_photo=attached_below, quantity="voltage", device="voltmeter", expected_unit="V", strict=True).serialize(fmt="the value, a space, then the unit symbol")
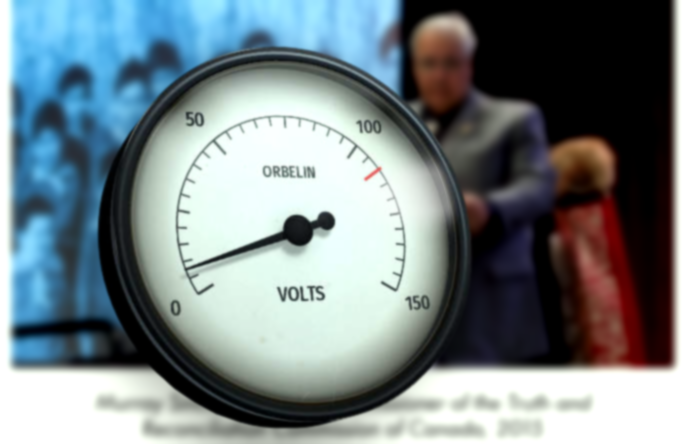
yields 7.5 V
